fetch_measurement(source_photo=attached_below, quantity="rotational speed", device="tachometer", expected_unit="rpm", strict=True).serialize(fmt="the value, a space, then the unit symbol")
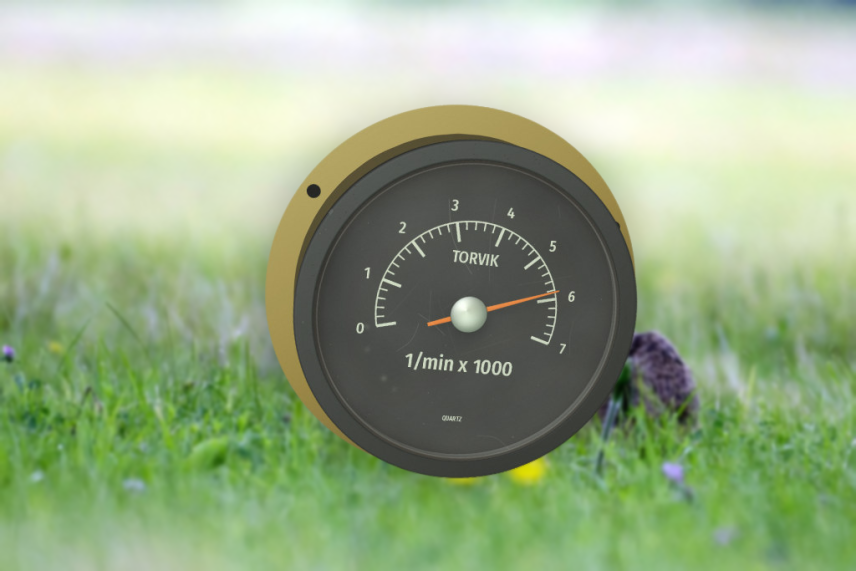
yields 5800 rpm
